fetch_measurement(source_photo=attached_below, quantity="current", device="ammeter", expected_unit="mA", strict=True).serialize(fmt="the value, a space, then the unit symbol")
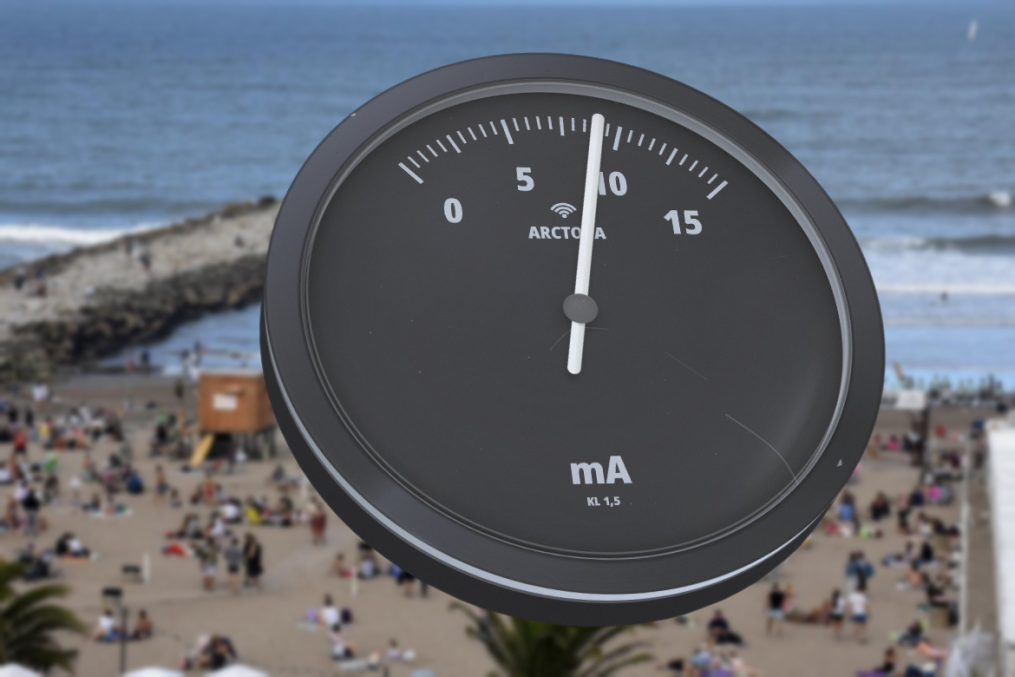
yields 9 mA
